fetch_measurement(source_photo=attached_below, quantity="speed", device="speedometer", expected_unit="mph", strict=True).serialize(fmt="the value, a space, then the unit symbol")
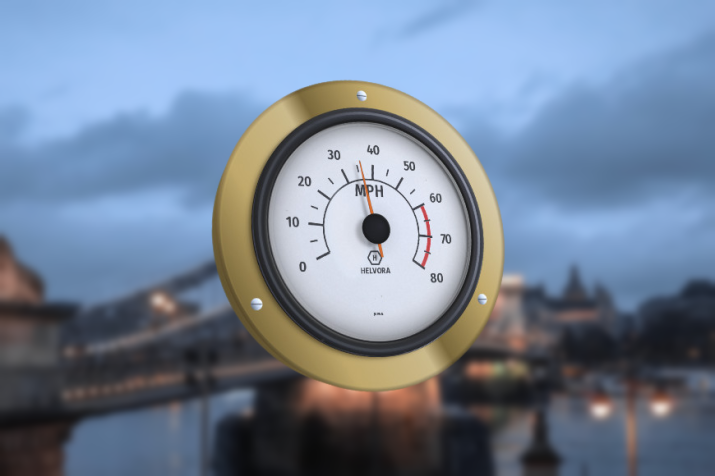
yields 35 mph
